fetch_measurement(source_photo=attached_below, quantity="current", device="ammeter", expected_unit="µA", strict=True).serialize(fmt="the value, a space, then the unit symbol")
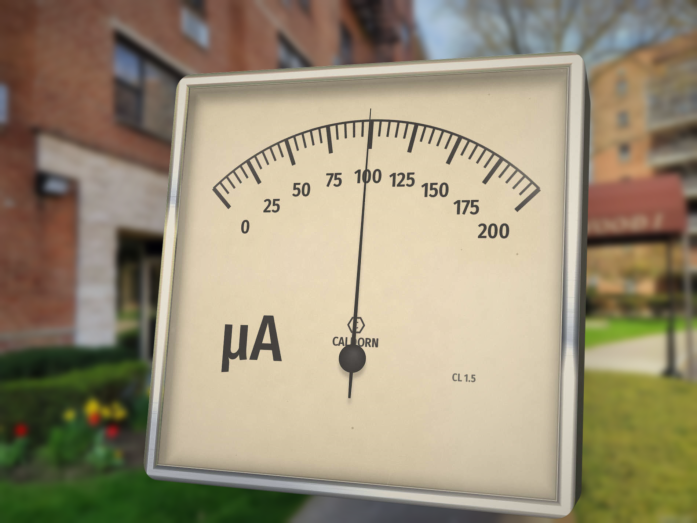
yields 100 µA
